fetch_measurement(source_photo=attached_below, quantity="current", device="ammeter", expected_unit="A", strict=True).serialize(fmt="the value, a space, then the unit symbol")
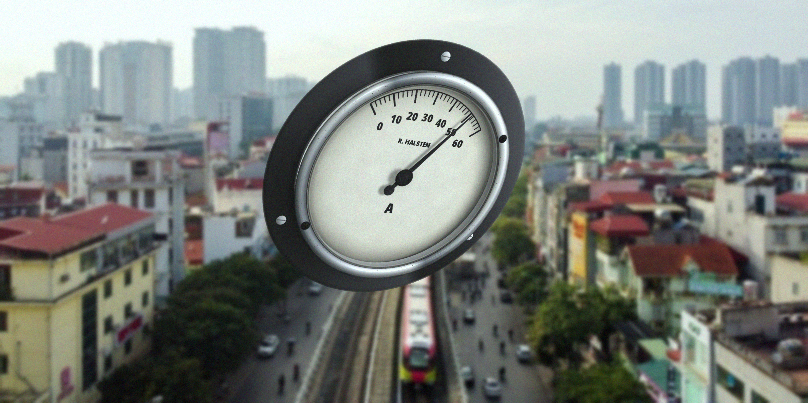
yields 50 A
